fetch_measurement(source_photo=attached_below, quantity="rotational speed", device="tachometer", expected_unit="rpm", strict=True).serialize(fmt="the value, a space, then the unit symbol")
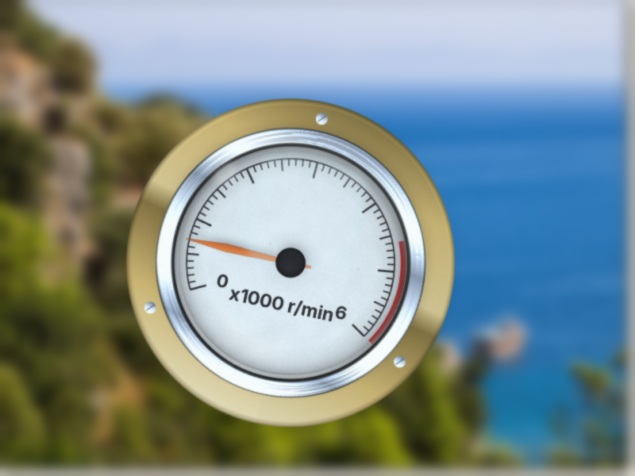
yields 700 rpm
